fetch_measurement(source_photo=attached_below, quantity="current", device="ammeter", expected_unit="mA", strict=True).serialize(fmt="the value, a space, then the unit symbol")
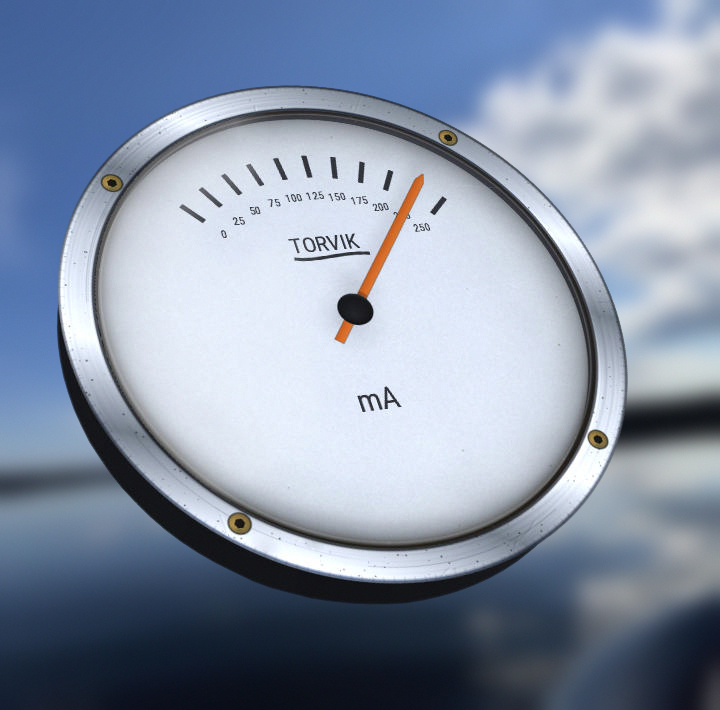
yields 225 mA
